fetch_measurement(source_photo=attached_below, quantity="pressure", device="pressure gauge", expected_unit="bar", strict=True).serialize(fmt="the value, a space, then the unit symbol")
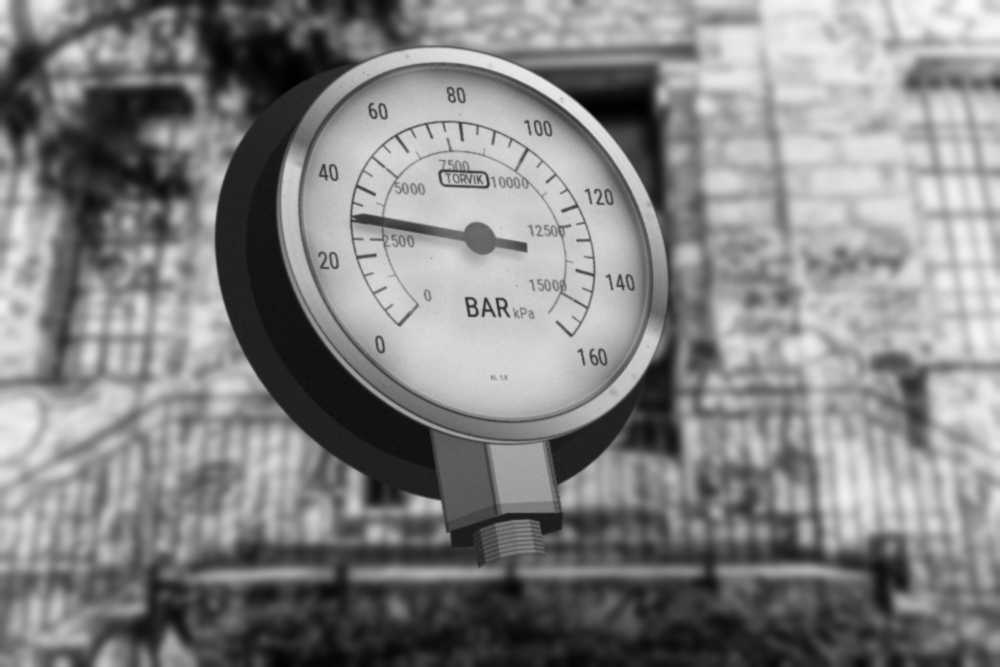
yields 30 bar
